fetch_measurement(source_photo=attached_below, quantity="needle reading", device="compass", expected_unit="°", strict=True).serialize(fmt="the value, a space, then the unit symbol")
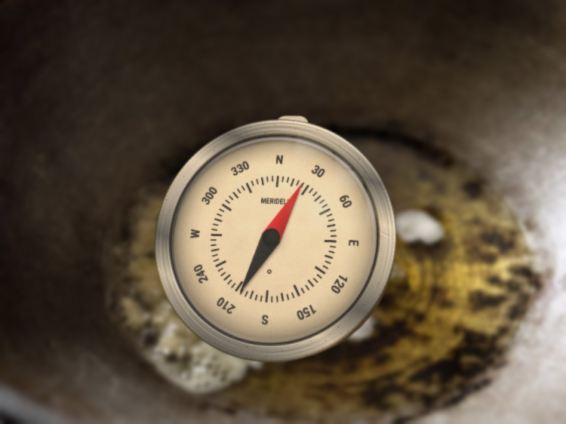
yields 25 °
